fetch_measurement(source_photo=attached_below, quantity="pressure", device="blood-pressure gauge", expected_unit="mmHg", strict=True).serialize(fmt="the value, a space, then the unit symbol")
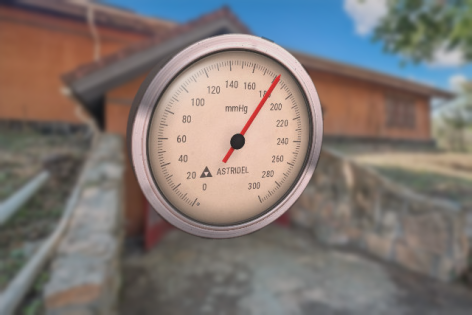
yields 180 mmHg
